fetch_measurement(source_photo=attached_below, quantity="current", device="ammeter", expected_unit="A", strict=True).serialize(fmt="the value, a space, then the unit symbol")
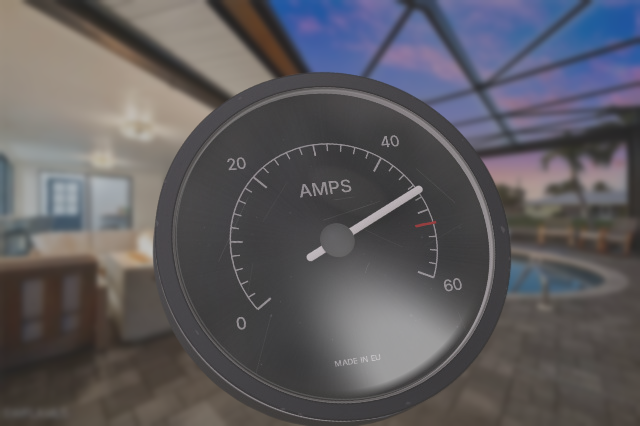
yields 47 A
